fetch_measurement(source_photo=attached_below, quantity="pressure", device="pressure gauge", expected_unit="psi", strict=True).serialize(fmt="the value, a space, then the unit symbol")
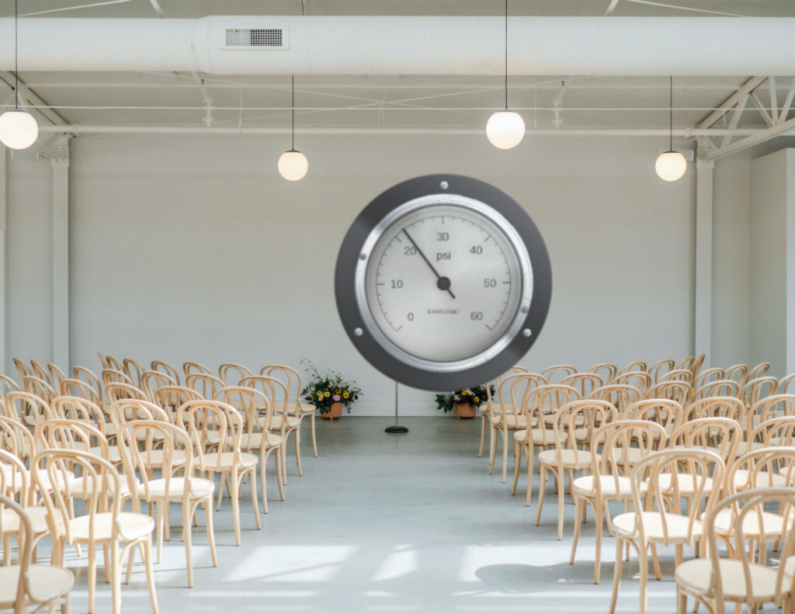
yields 22 psi
